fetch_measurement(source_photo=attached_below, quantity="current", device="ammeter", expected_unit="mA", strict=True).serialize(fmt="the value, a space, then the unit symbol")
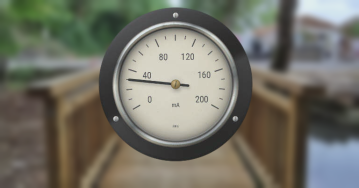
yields 30 mA
